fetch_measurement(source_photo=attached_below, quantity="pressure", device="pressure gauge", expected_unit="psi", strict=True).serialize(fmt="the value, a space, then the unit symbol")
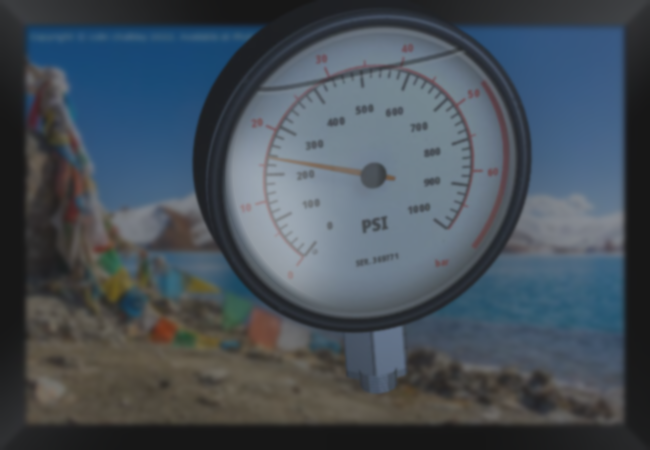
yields 240 psi
